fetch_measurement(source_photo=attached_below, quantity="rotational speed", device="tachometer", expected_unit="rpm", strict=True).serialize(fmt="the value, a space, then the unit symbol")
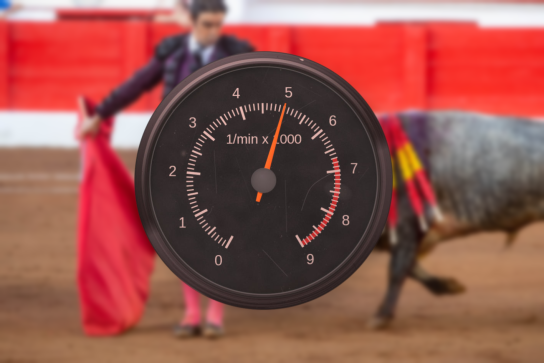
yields 5000 rpm
